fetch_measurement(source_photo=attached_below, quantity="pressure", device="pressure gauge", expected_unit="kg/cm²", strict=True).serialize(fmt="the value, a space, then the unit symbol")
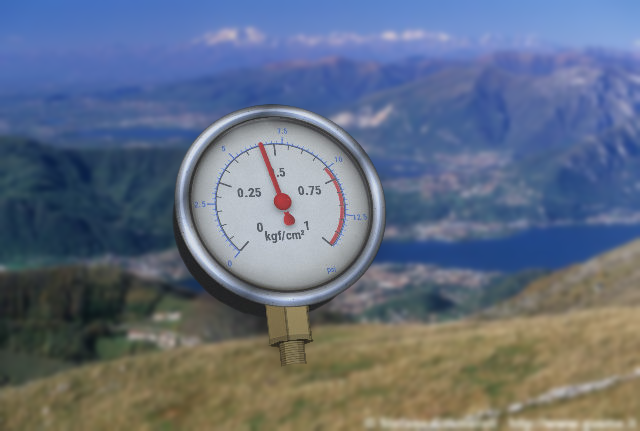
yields 0.45 kg/cm²
